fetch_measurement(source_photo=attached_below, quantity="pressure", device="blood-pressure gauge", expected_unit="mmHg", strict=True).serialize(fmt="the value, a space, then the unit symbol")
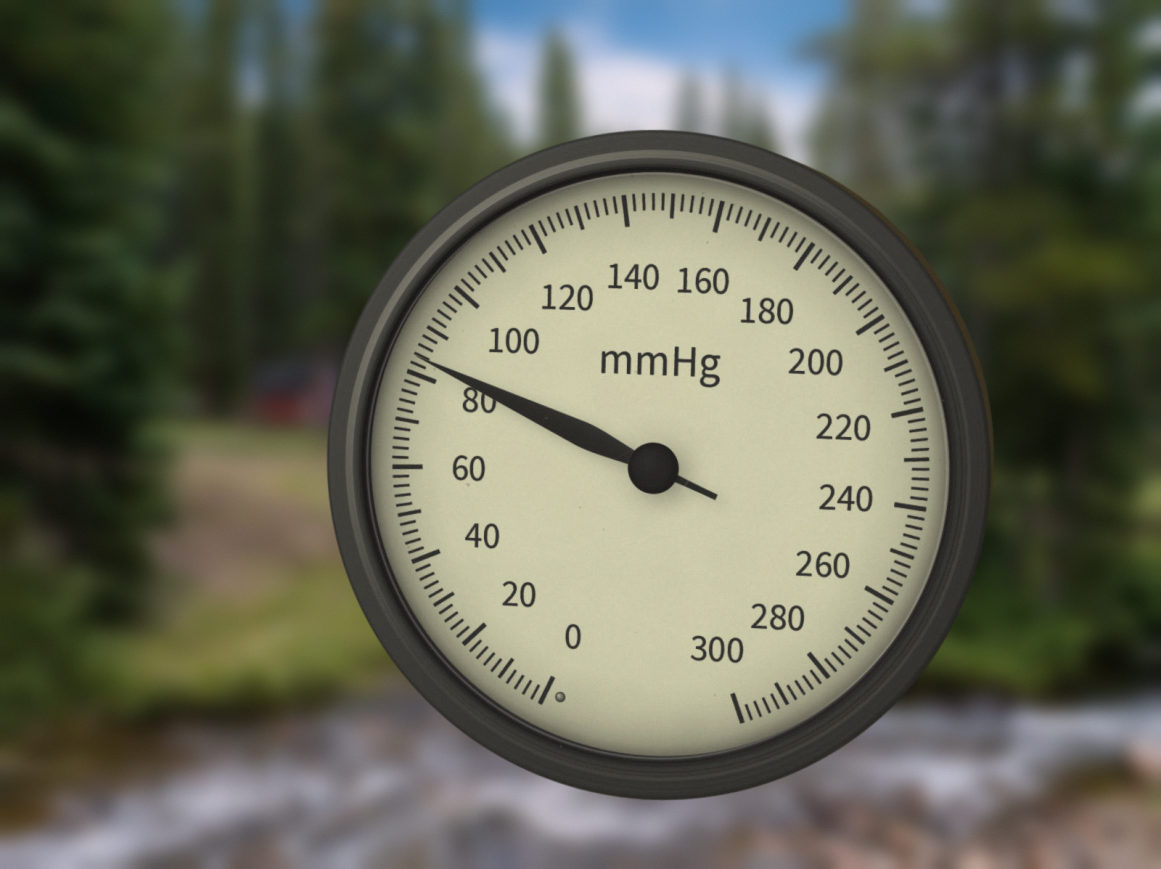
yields 84 mmHg
